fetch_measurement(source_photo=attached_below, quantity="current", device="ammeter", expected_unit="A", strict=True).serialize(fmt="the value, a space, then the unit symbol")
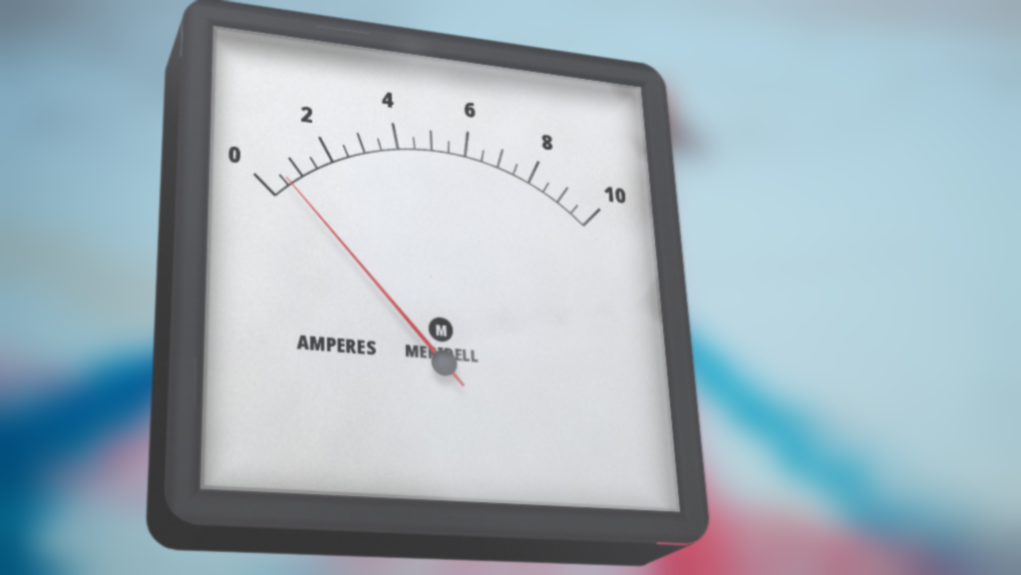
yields 0.5 A
